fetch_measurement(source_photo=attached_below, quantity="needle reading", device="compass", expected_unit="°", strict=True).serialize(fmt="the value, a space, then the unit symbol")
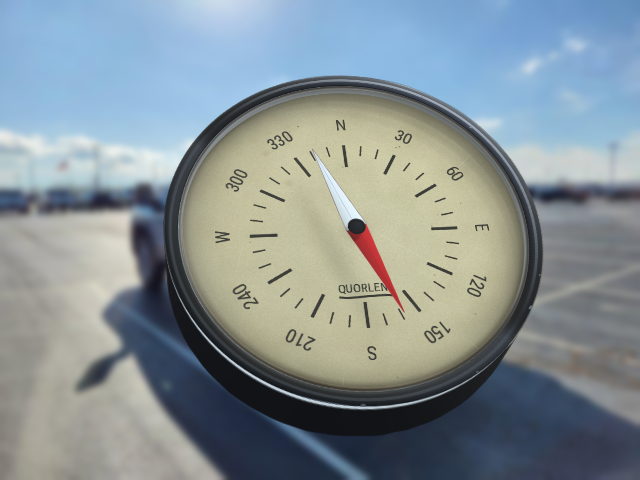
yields 160 °
